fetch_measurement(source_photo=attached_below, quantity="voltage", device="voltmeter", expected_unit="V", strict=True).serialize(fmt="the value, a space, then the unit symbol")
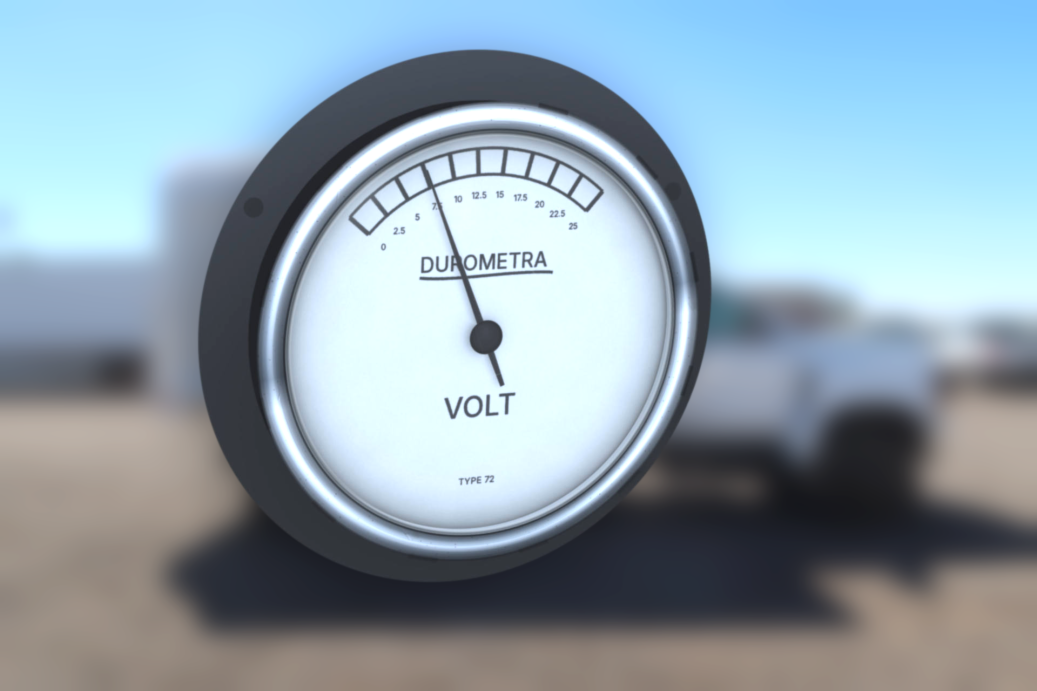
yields 7.5 V
